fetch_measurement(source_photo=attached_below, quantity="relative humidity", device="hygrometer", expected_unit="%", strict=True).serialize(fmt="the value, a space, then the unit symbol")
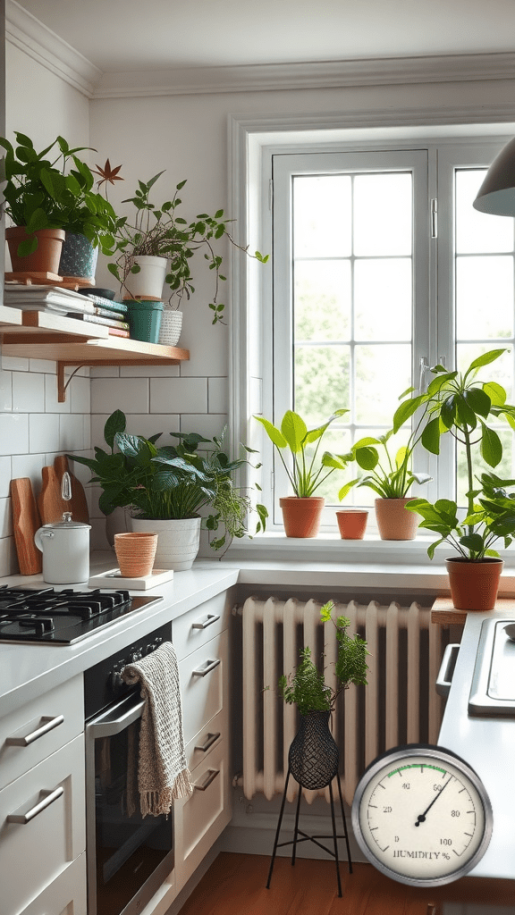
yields 62.5 %
